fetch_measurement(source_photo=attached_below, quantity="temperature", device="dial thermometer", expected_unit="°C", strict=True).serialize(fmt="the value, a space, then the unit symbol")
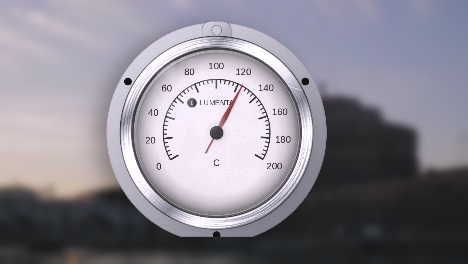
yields 124 °C
